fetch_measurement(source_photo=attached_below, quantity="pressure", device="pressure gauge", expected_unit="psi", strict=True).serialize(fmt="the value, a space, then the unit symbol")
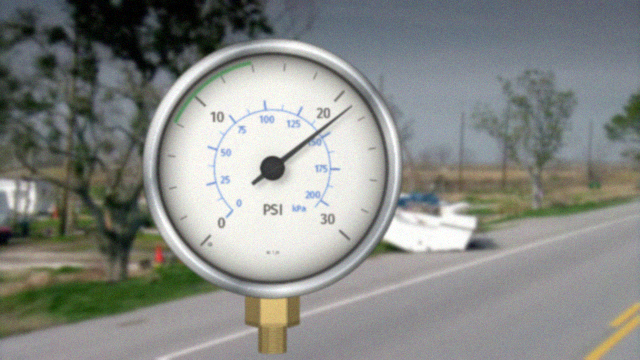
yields 21 psi
